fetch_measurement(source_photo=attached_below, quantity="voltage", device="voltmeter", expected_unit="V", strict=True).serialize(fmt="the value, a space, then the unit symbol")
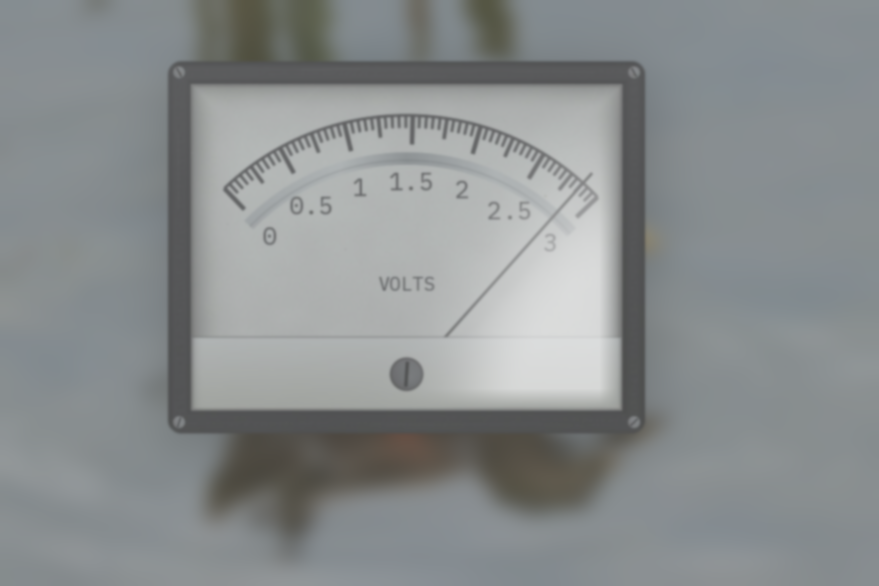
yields 2.85 V
